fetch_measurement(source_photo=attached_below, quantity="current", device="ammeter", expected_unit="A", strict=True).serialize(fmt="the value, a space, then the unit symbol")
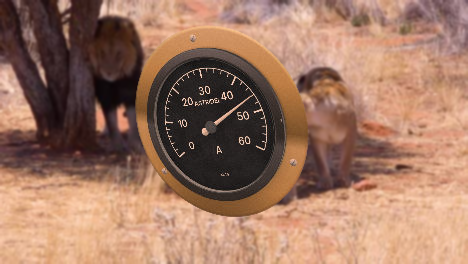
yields 46 A
